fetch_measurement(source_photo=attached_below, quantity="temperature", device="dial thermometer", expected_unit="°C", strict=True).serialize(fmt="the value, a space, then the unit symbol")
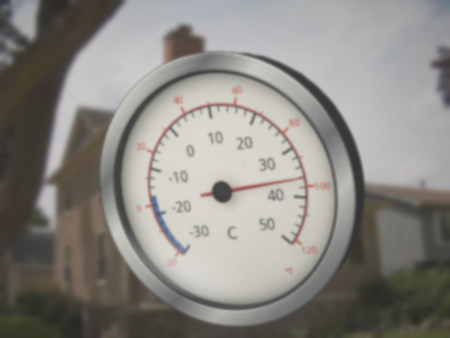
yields 36 °C
